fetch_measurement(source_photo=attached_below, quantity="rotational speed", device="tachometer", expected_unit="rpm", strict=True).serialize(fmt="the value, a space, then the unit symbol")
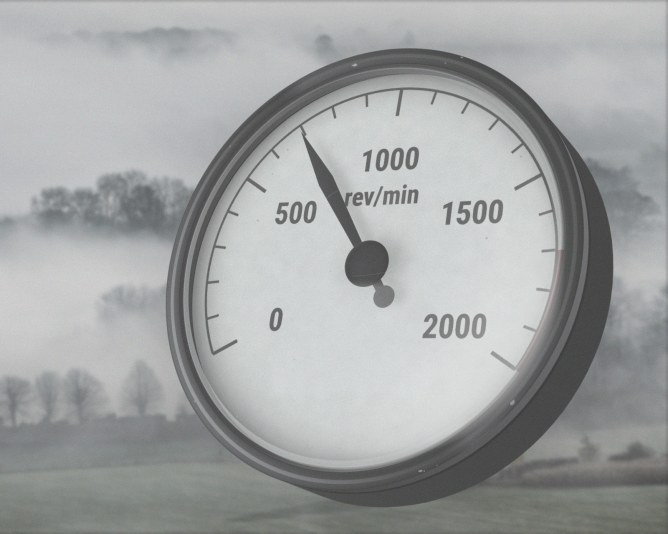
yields 700 rpm
